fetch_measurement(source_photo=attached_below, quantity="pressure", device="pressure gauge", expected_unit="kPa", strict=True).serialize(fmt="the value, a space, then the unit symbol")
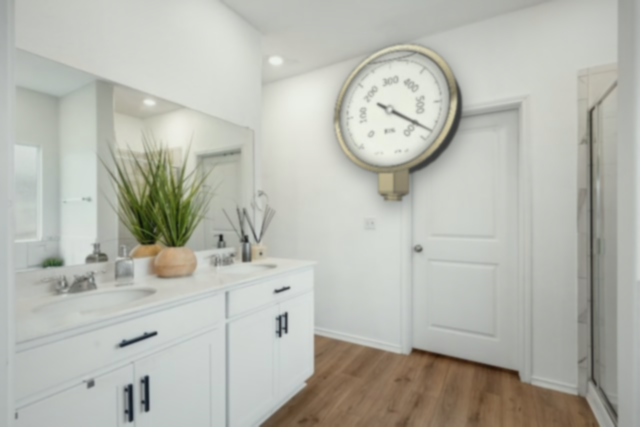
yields 575 kPa
